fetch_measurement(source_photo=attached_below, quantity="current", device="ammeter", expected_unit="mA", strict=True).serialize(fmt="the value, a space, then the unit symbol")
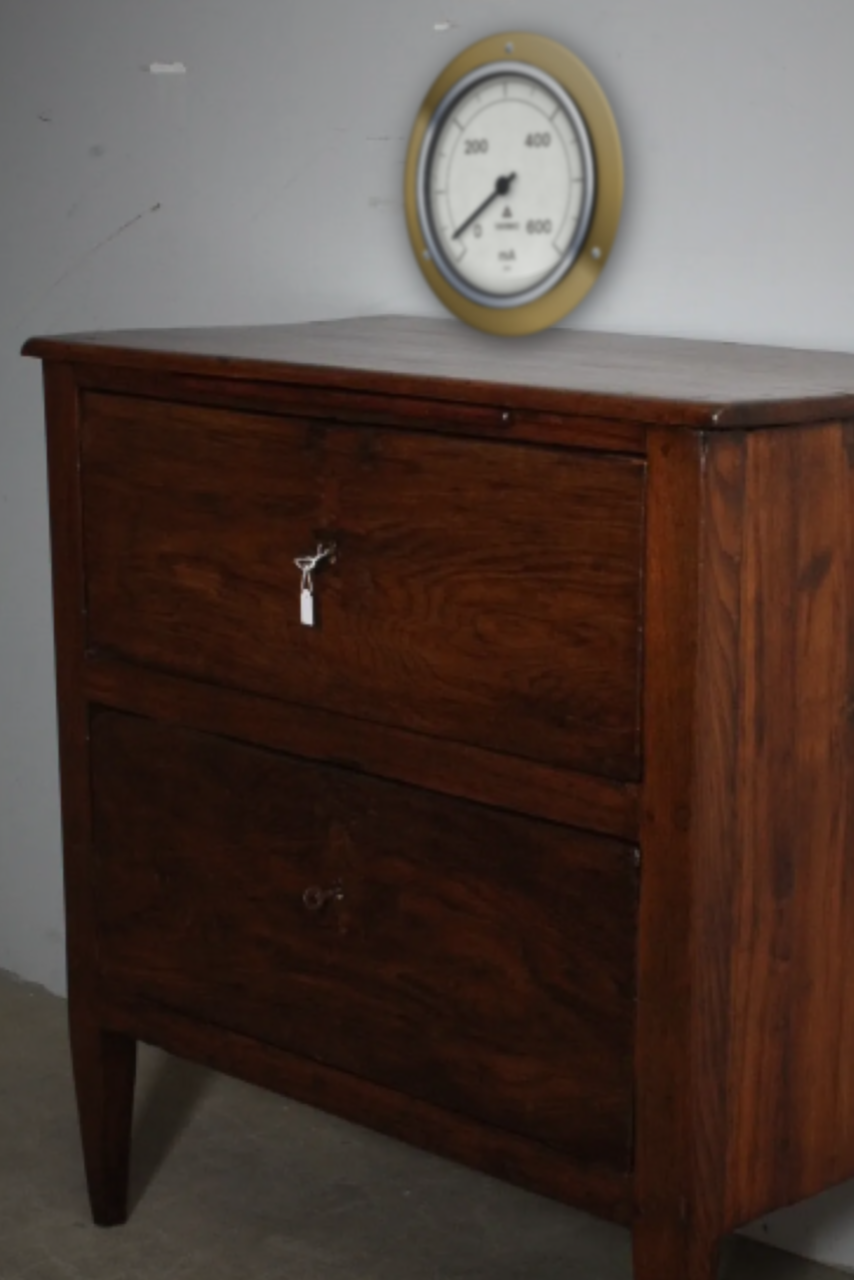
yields 25 mA
